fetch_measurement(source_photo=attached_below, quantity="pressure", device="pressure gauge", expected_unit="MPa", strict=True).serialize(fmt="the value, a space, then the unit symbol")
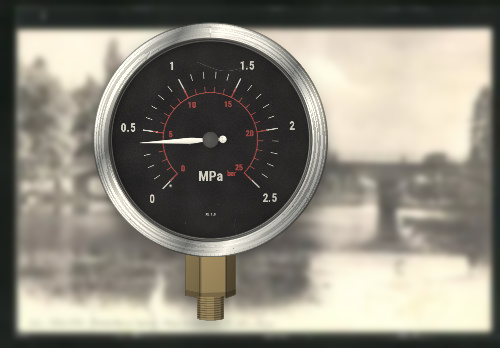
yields 0.4 MPa
